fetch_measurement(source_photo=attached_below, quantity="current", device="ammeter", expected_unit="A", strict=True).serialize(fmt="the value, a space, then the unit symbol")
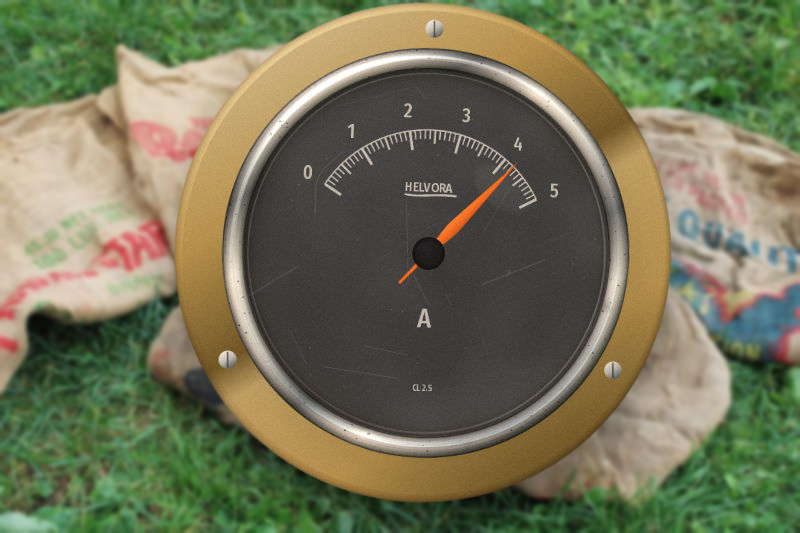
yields 4.2 A
